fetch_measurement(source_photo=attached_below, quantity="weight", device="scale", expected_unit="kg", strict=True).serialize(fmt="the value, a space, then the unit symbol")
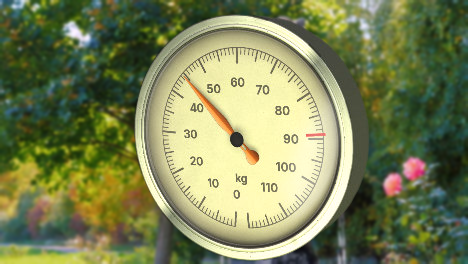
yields 45 kg
